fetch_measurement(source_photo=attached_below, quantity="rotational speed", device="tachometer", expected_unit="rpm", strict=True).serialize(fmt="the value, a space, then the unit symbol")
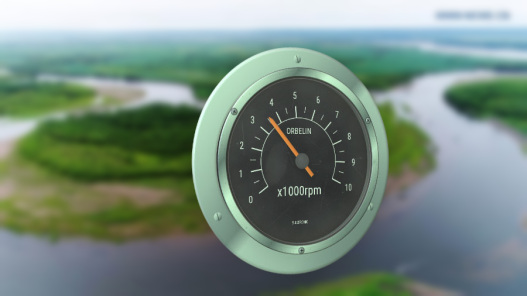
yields 3500 rpm
